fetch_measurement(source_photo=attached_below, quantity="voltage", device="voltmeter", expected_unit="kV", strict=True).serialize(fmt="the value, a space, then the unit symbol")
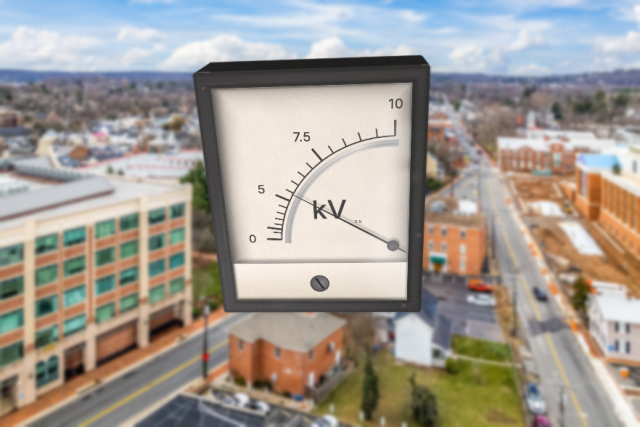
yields 5.5 kV
